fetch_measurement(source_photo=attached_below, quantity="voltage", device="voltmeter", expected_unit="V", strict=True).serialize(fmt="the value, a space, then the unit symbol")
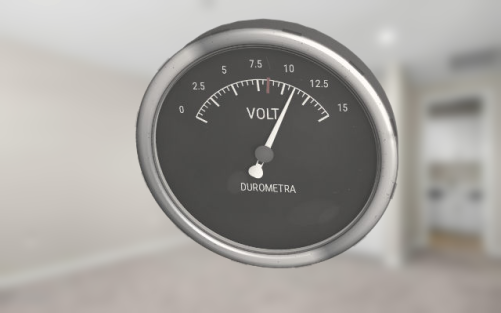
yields 11 V
